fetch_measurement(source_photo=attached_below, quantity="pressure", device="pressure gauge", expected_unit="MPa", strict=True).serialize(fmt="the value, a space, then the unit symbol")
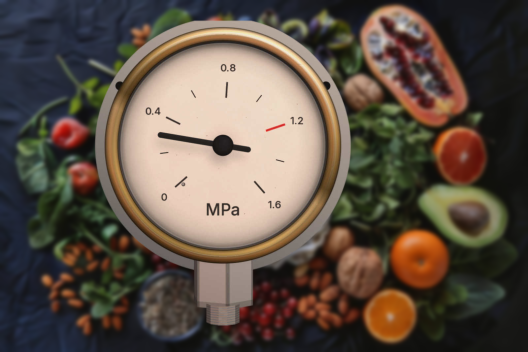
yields 0.3 MPa
